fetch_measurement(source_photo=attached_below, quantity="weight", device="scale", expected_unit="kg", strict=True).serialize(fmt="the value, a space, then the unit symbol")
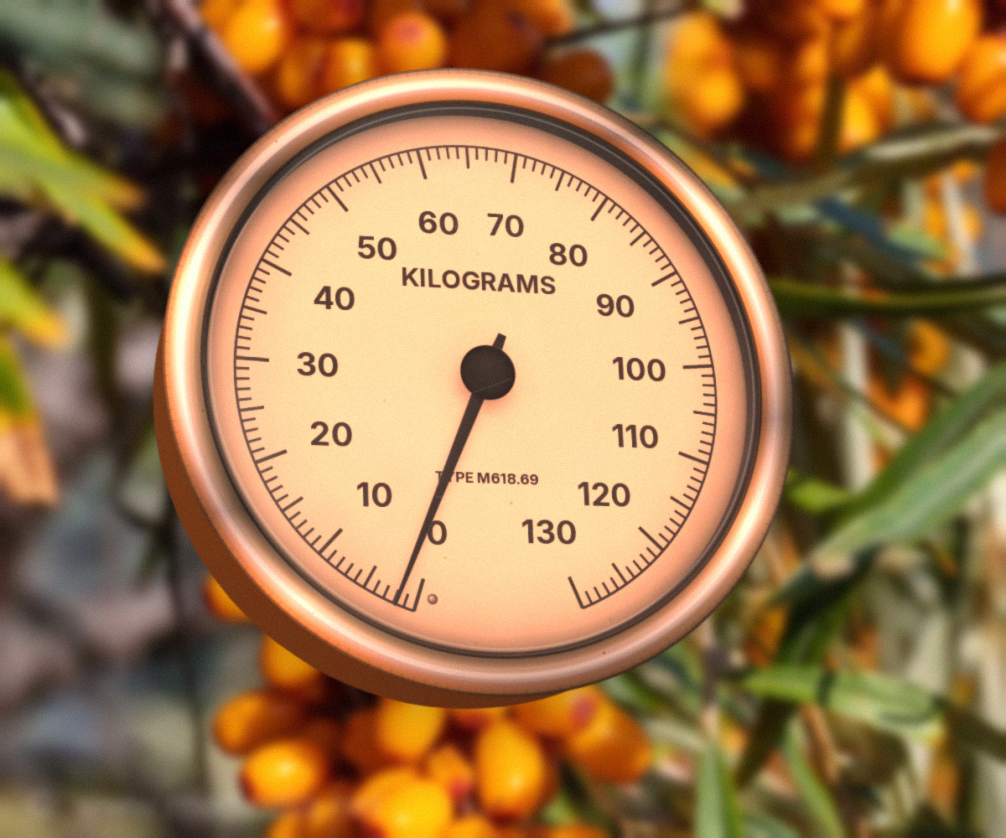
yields 2 kg
